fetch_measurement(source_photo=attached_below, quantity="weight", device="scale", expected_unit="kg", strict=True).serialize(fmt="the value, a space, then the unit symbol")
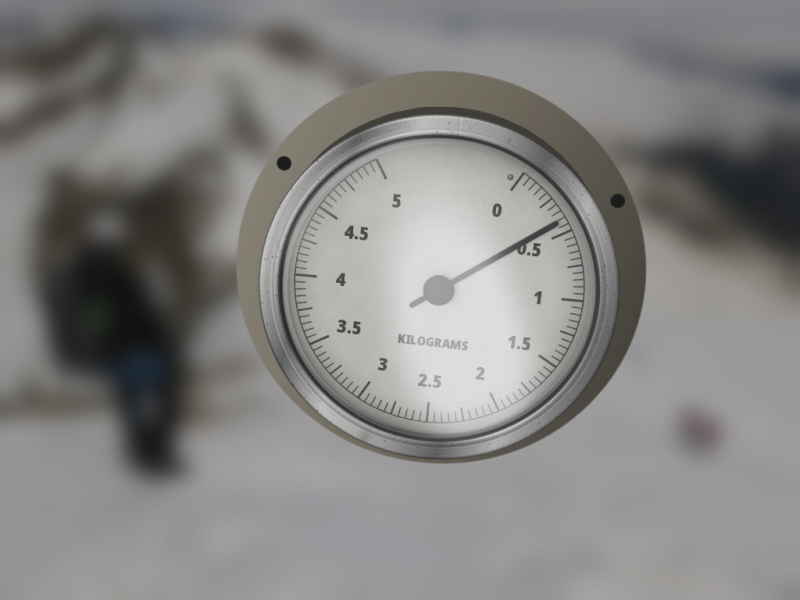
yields 0.4 kg
